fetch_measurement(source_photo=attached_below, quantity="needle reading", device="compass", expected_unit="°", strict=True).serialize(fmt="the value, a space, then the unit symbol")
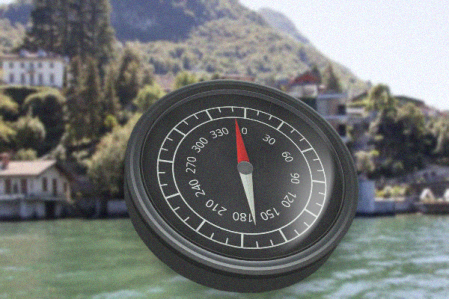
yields 350 °
